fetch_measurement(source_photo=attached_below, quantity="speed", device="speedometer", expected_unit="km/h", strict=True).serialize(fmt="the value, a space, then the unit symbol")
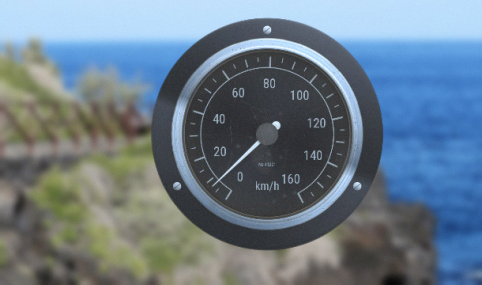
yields 7.5 km/h
